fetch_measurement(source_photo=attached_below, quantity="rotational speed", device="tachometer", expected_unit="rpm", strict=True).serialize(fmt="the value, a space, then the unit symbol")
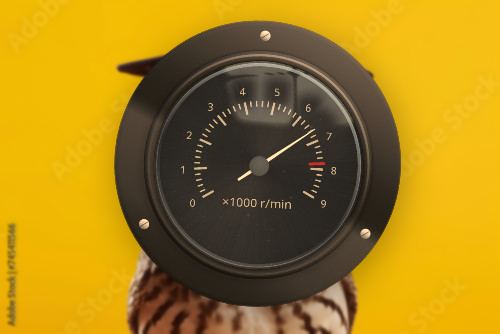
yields 6600 rpm
